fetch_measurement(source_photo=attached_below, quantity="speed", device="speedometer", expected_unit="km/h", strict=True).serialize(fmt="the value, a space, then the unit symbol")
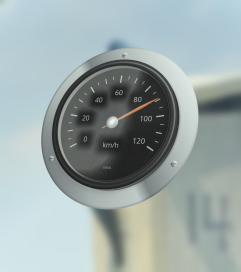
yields 90 km/h
